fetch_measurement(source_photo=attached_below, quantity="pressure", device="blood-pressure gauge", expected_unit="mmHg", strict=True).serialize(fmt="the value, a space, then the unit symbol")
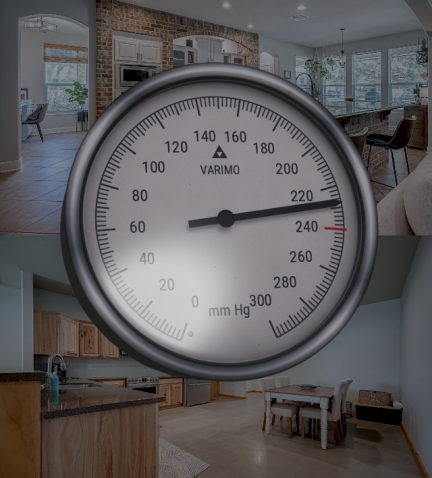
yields 228 mmHg
